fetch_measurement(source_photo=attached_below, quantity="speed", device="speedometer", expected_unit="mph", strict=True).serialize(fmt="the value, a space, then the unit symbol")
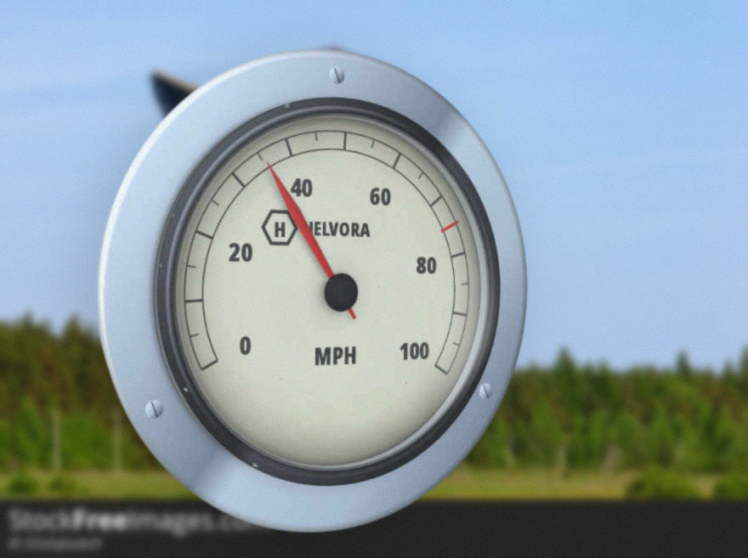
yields 35 mph
